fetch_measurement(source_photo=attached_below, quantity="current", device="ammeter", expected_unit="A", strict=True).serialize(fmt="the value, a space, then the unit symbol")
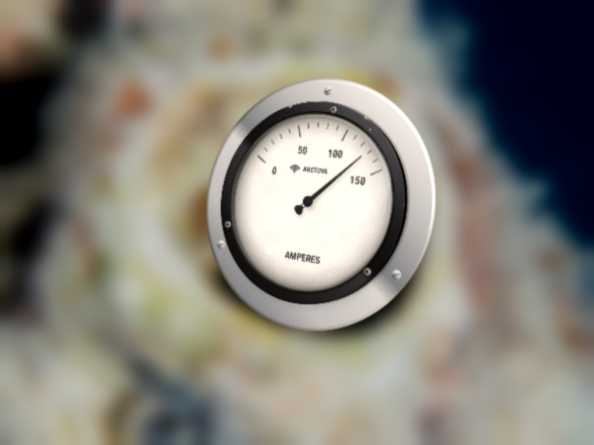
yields 130 A
